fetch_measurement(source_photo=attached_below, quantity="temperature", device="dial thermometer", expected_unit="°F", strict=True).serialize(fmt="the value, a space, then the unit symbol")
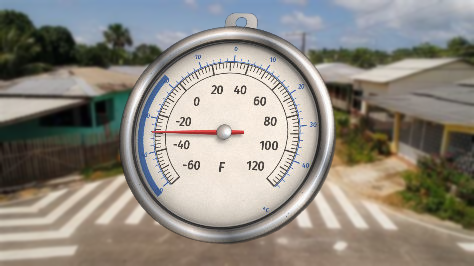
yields -30 °F
